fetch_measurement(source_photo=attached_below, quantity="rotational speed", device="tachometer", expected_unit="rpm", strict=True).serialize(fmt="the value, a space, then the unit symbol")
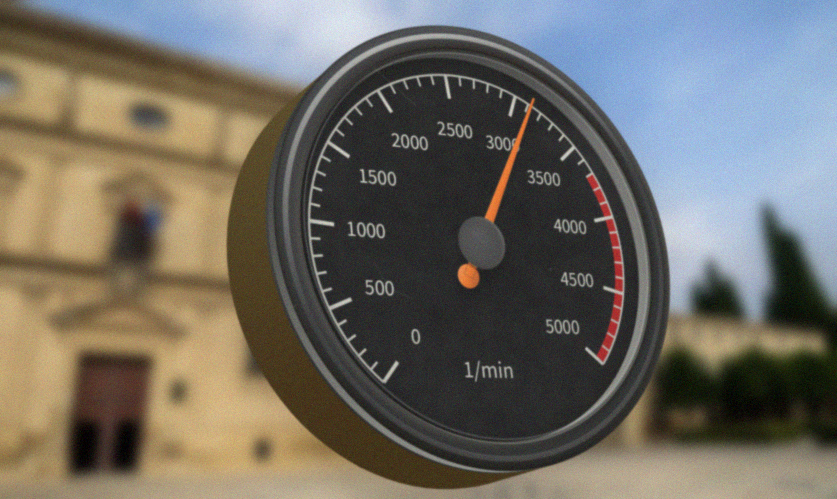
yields 3100 rpm
